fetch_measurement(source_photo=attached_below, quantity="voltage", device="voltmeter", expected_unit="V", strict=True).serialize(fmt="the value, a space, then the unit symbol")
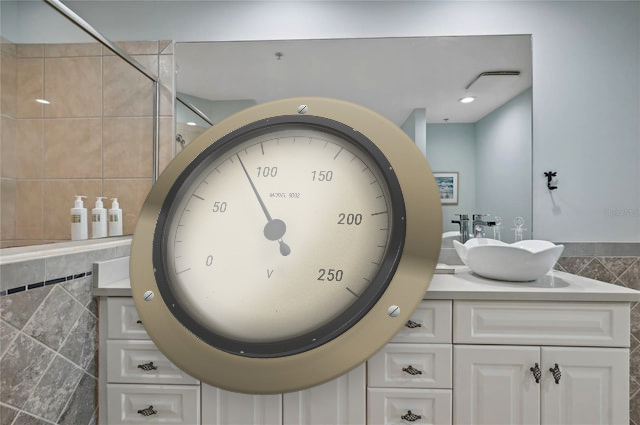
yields 85 V
